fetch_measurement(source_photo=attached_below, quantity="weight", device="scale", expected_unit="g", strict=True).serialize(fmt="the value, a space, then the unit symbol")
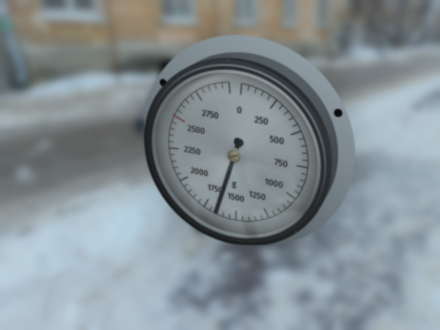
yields 1650 g
